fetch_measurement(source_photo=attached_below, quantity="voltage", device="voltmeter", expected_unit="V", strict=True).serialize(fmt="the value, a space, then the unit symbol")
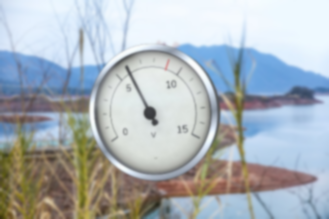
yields 6 V
